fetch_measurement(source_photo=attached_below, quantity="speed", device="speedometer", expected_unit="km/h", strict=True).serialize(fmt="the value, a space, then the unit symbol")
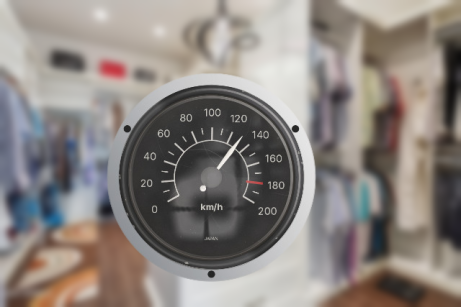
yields 130 km/h
